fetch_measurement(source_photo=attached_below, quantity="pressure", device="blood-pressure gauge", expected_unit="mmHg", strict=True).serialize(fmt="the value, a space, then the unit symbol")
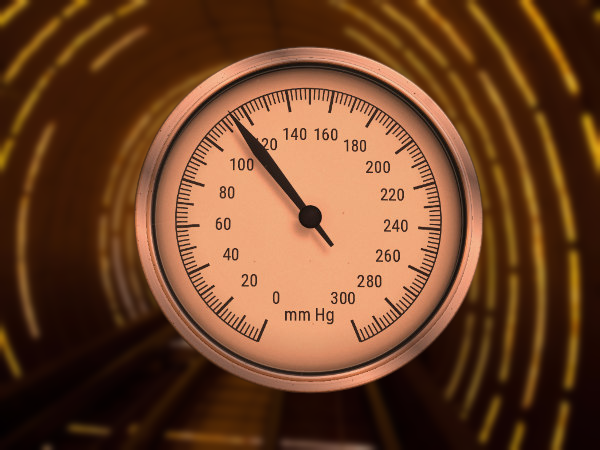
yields 114 mmHg
